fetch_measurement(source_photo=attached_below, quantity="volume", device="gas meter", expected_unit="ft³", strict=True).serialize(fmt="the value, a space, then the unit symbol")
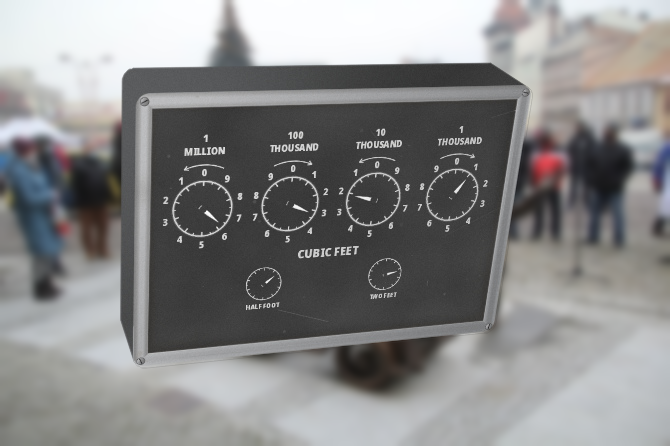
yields 632100 ft³
